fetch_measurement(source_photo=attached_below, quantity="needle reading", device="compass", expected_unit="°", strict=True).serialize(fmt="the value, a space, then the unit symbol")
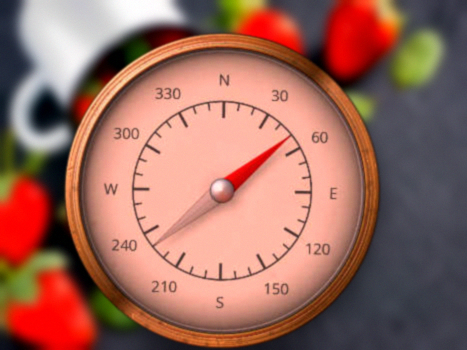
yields 50 °
